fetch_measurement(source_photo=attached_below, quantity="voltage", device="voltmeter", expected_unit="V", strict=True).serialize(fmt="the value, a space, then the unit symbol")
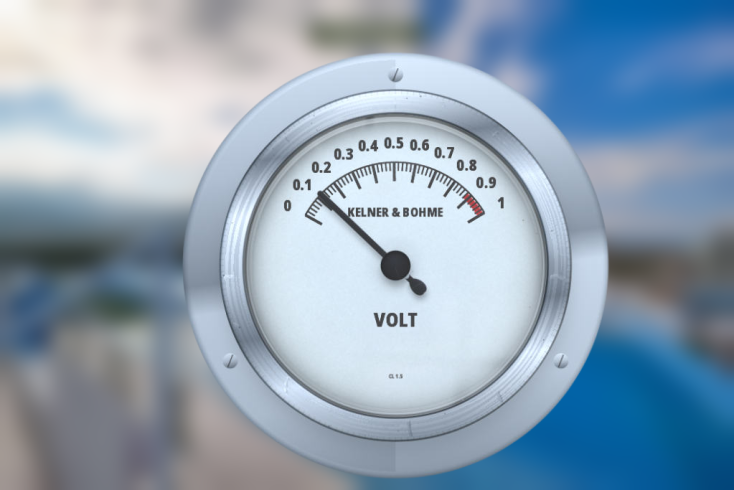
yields 0.12 V
